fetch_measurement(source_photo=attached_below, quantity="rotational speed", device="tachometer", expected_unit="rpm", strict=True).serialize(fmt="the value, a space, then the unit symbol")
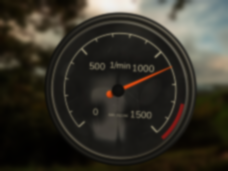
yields 1100 rpm
